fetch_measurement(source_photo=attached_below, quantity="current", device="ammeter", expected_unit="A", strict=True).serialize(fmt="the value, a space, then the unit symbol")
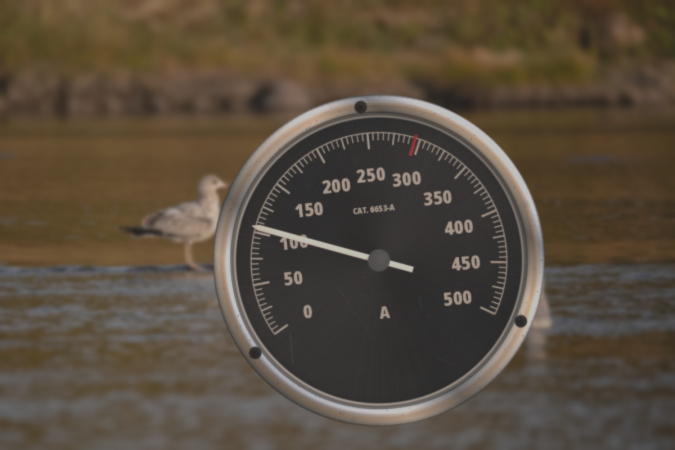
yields 105 A
